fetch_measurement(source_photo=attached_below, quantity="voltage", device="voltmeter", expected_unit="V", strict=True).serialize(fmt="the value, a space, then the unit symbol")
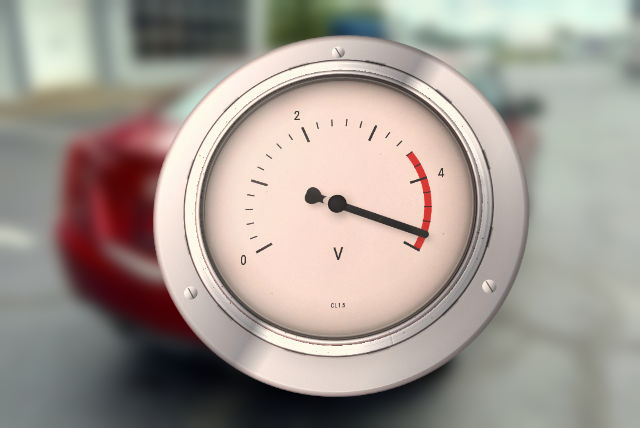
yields 4.8 V
